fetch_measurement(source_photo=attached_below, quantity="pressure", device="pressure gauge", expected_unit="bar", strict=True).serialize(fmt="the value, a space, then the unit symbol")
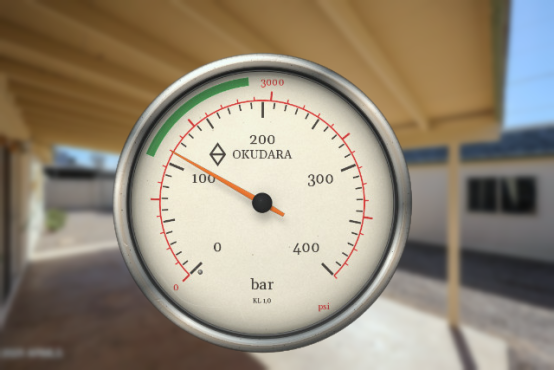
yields 110 bar
